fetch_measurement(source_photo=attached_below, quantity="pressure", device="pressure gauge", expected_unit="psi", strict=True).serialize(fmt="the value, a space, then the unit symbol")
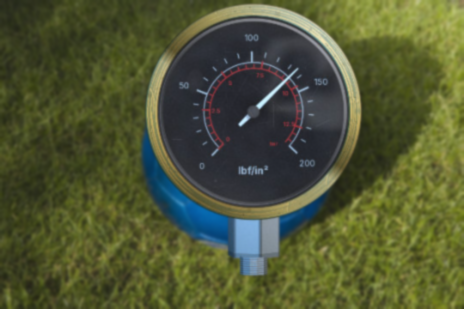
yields 135 psi
